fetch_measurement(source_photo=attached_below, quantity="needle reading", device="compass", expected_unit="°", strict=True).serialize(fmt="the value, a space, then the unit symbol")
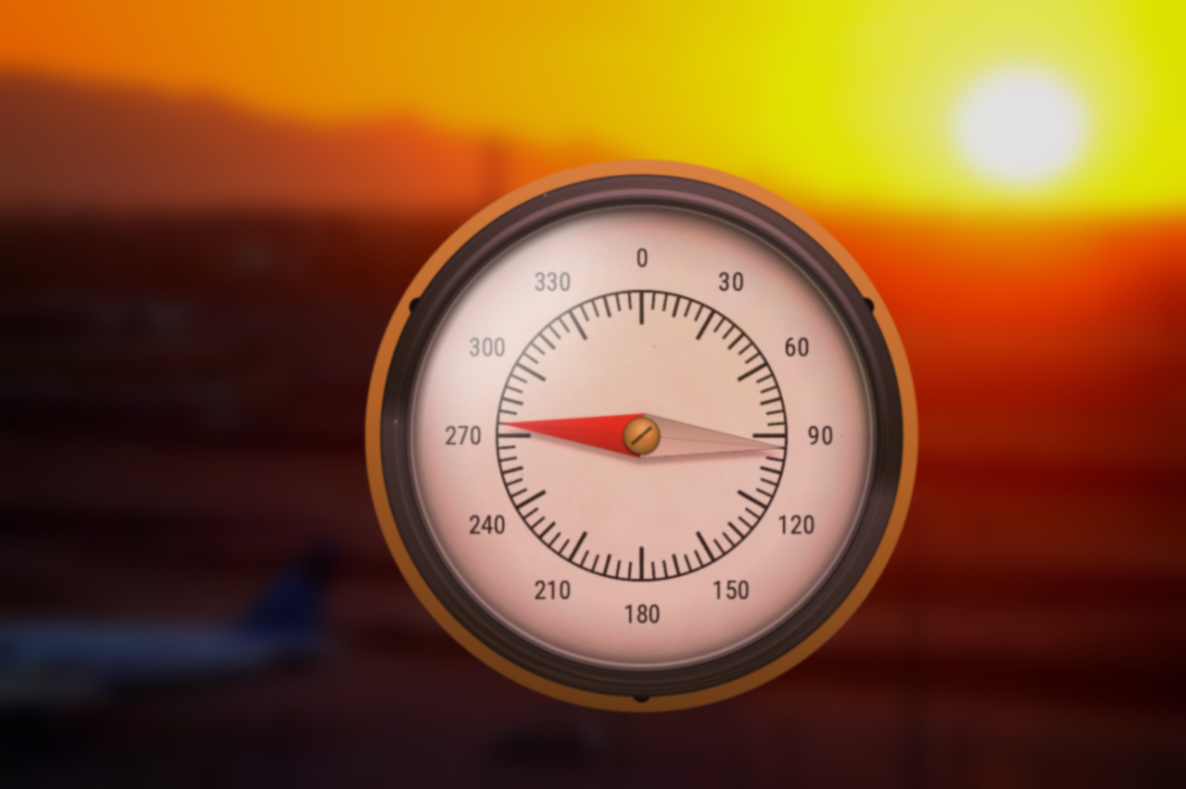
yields 275 °
